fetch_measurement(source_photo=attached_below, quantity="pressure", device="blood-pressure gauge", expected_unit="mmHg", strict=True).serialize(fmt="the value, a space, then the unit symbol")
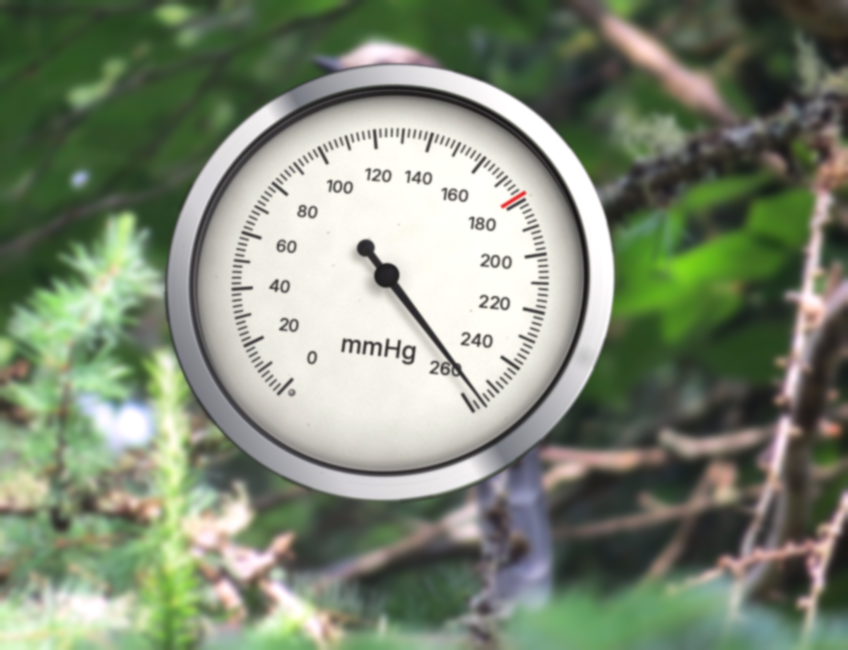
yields 256 mmHg
